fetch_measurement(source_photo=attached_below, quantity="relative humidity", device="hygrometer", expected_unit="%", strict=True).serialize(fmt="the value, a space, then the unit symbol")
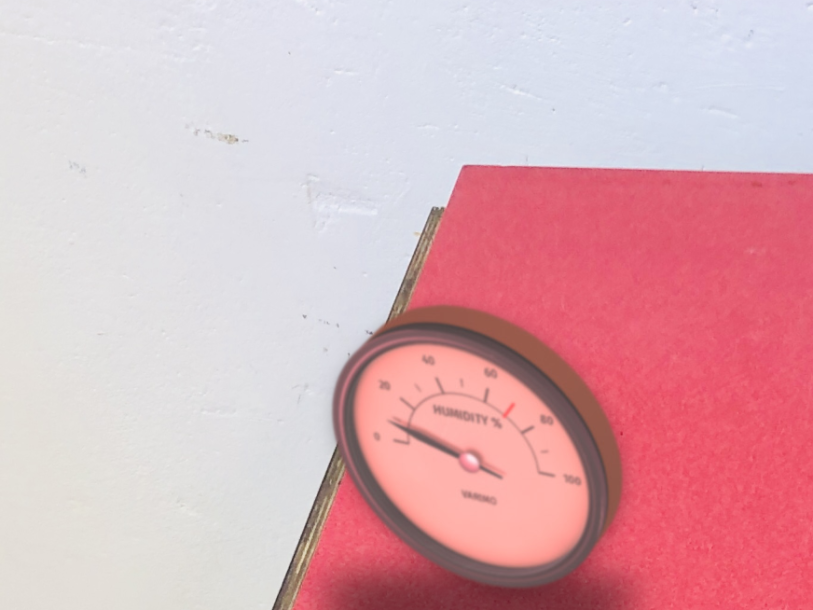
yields 10 %
